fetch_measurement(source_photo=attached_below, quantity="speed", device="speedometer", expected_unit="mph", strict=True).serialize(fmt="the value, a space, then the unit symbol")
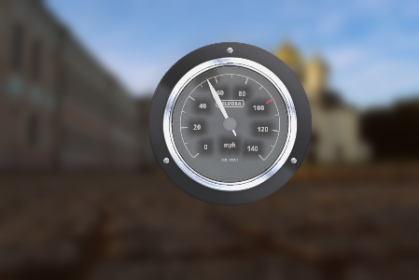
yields 55 mph
